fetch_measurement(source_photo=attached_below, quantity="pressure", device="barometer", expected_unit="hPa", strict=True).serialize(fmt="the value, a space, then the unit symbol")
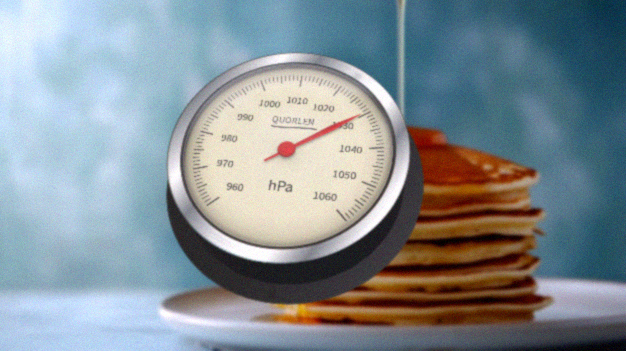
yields 1030 hPa
